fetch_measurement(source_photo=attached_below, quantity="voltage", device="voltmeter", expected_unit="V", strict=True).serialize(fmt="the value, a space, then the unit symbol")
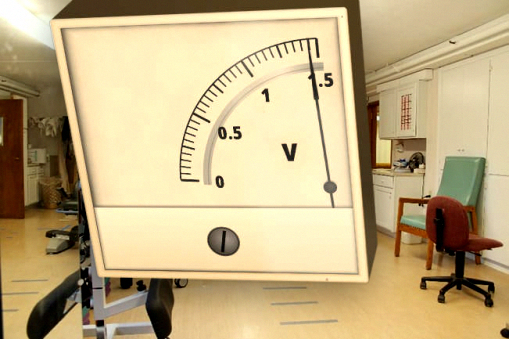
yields 1.45 V
